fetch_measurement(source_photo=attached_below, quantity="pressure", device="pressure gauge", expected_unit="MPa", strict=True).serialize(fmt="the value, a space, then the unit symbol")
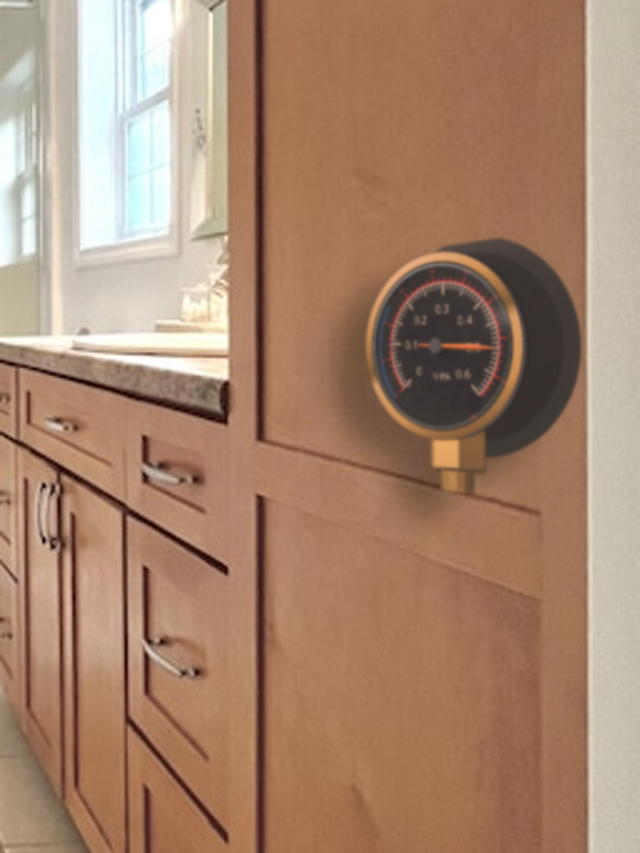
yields 0.5 MPa
